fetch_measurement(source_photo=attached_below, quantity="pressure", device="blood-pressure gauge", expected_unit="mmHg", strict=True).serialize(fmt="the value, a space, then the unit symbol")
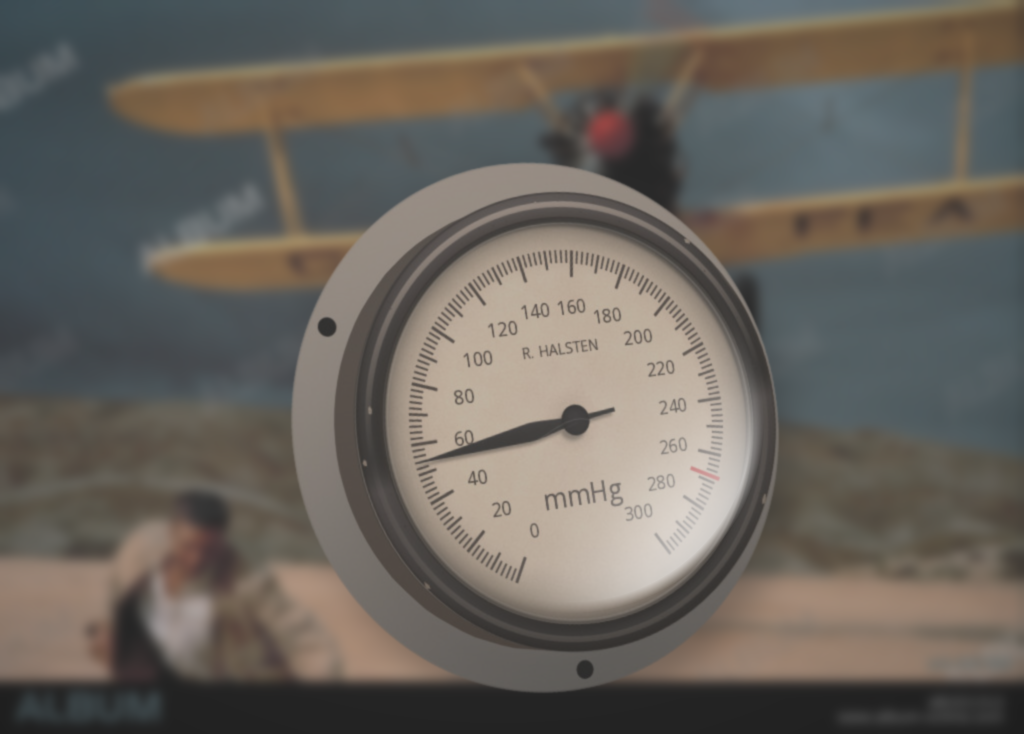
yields 54 mmHg
